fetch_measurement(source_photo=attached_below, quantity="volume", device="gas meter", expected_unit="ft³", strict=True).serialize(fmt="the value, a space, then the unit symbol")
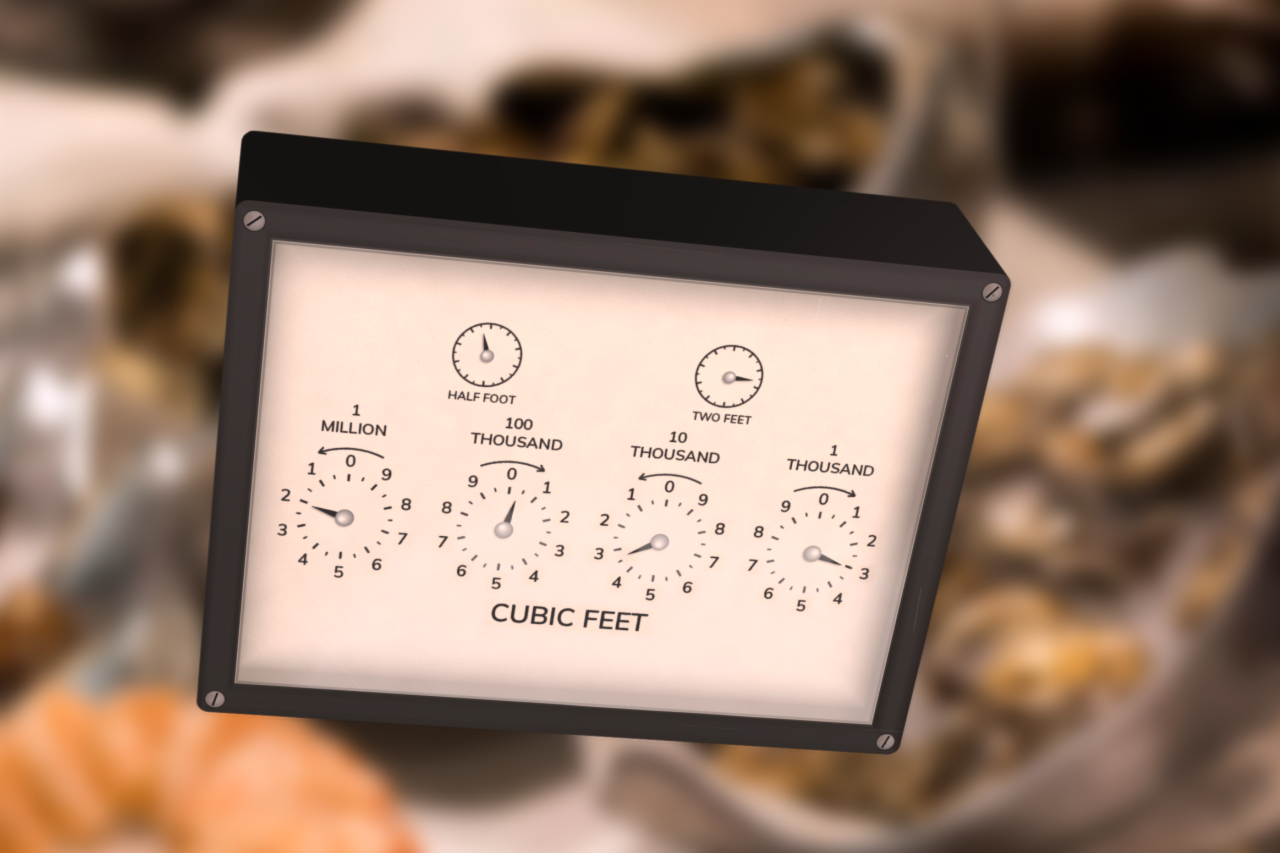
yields 203300 ft³
